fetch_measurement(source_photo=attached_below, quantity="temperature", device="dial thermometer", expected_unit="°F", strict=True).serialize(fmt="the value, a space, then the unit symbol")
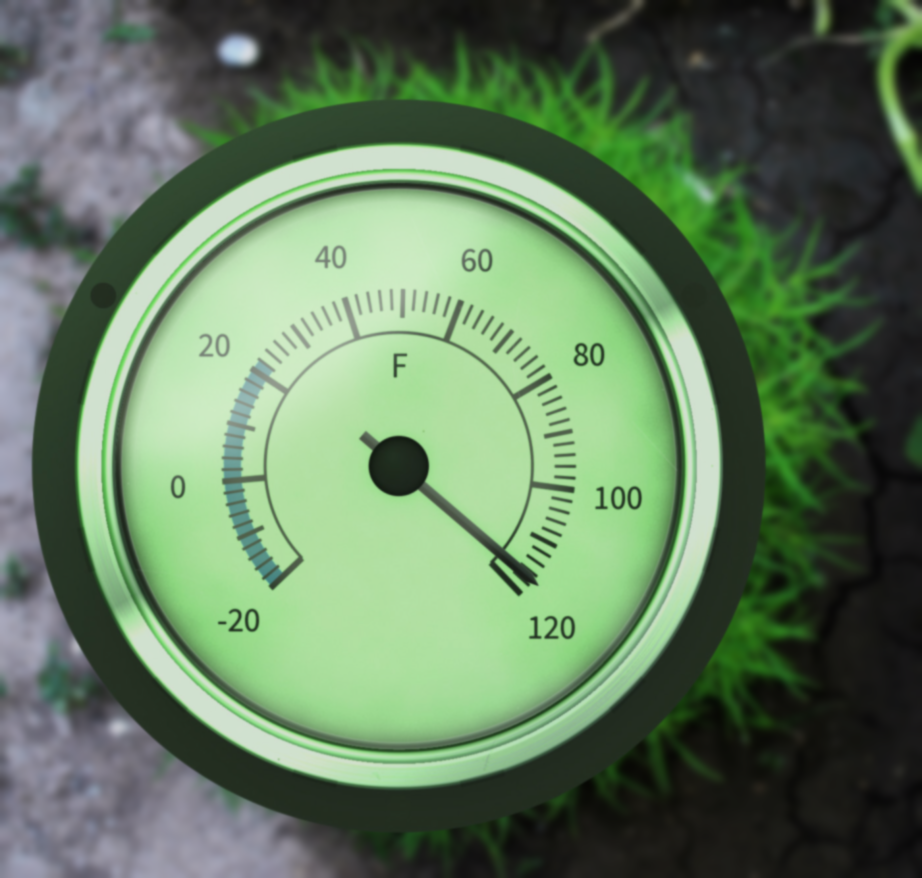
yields 117 °F
